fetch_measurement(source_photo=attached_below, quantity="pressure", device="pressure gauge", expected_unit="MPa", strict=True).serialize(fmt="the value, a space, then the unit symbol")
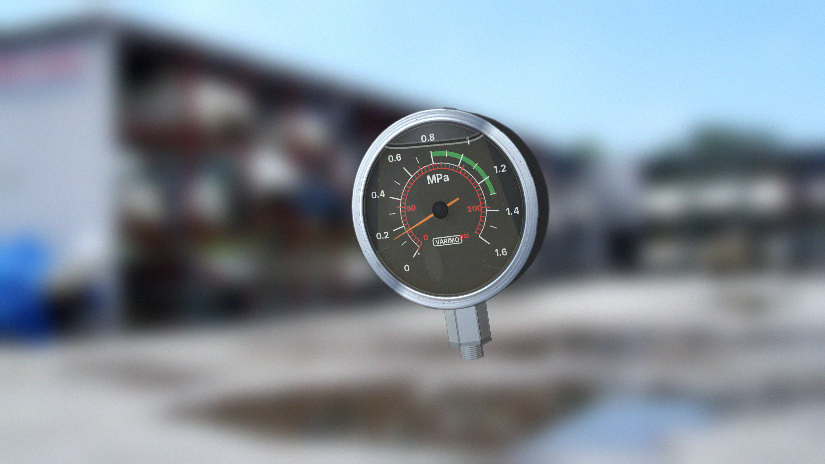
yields 0.15 MPa
